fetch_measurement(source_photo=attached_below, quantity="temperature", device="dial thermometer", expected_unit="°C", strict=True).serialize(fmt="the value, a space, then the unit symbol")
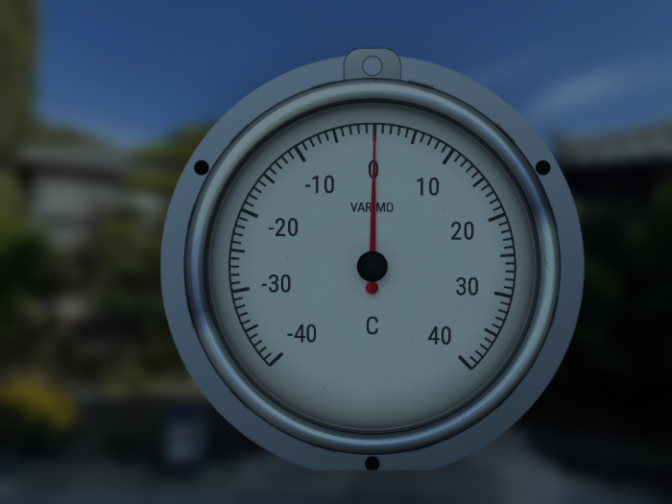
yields 0 °C
